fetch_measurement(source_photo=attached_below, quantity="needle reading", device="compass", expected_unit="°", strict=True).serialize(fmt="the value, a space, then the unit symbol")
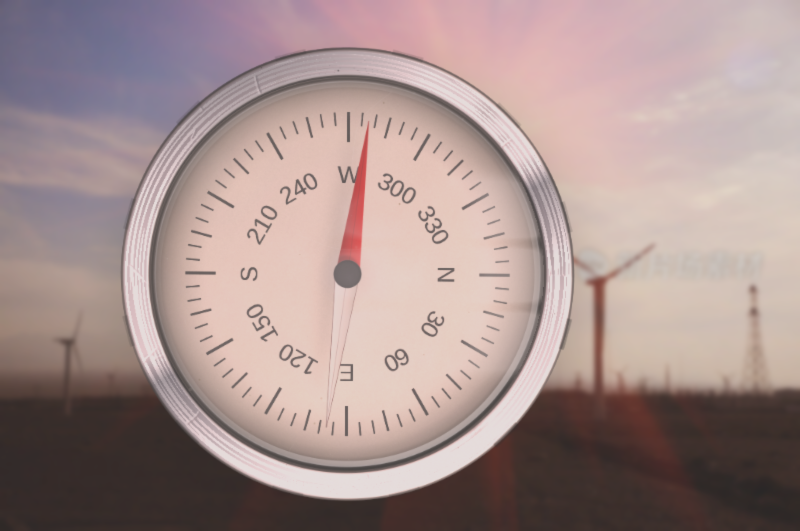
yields 277.5 °
